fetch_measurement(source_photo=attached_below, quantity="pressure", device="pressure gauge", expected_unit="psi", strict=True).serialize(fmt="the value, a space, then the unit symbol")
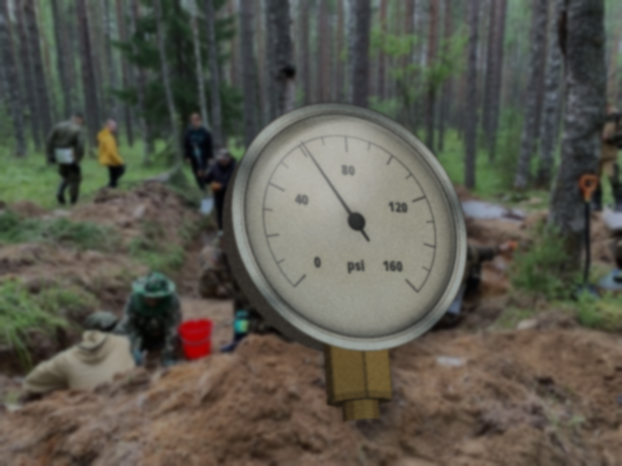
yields 60 psi
